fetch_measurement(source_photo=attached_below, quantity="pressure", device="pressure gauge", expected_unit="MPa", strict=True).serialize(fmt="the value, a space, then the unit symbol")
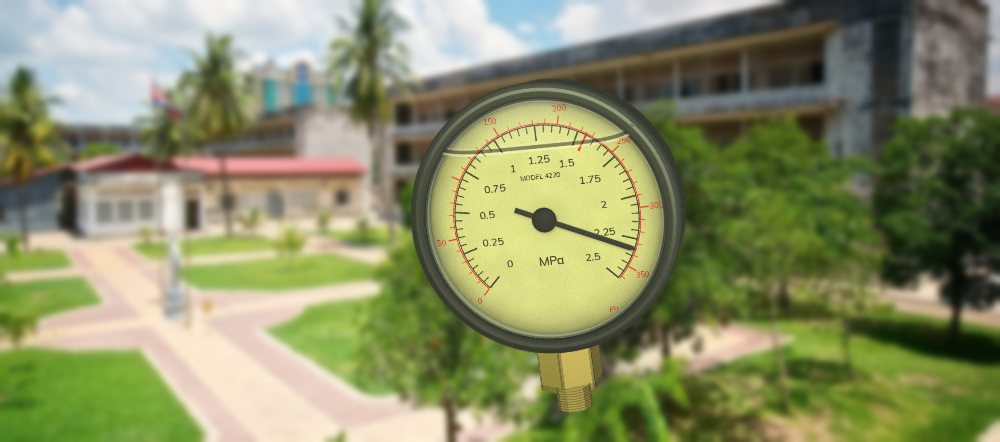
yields 2.3 MPa
